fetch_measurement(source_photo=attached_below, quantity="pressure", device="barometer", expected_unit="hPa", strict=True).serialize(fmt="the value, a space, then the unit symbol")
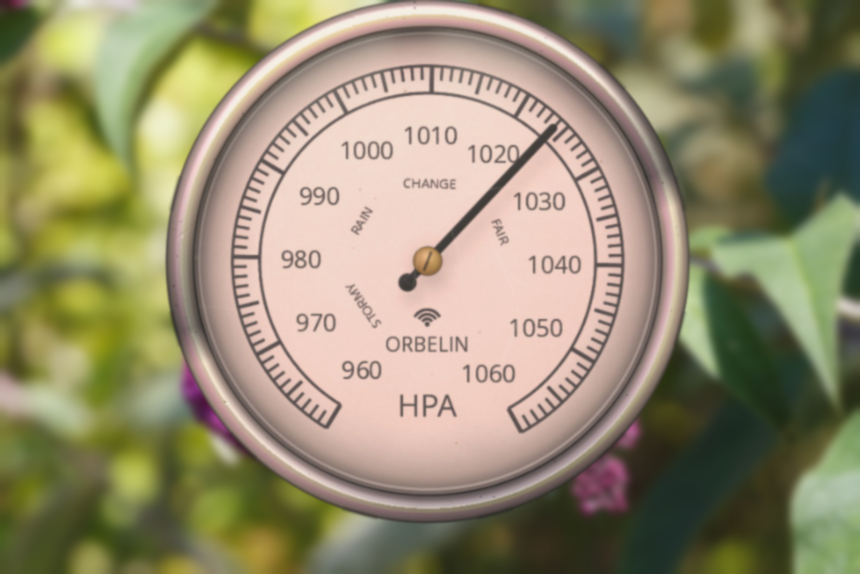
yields 1024 hPa
